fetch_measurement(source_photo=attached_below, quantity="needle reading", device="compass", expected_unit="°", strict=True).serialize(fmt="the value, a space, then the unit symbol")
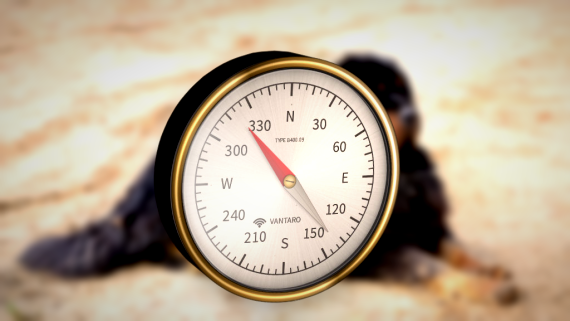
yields 320 °
